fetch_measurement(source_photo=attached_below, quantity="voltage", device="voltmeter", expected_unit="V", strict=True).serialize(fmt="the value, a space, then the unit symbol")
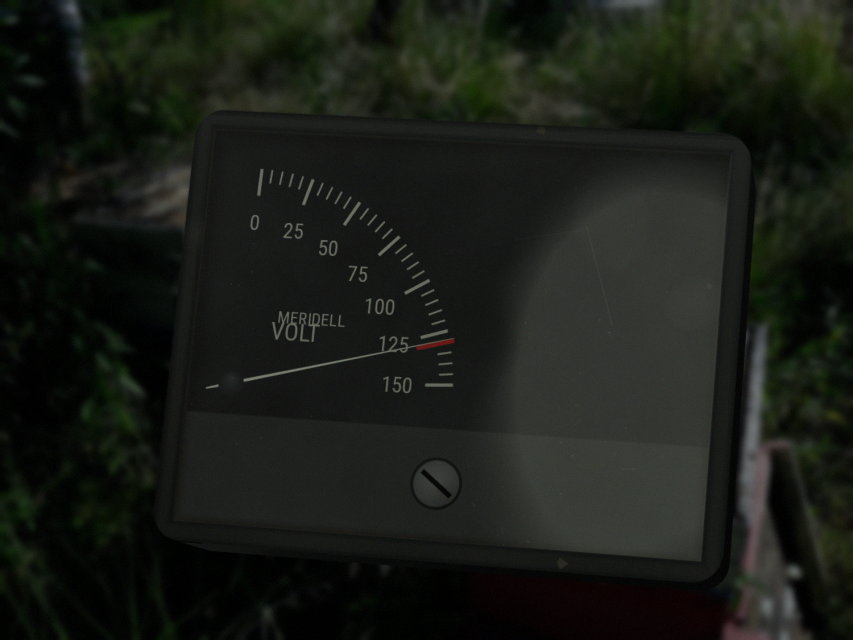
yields 130 V
